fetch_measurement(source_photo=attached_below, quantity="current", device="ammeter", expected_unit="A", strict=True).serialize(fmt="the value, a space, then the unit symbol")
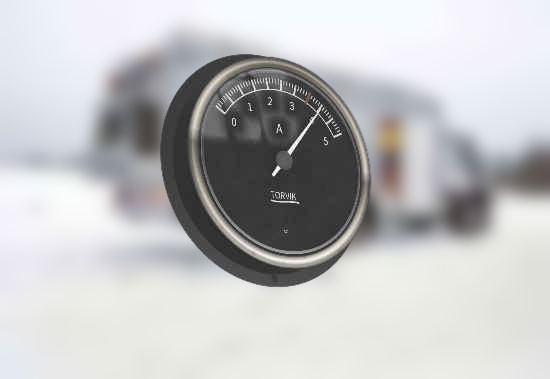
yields 4 A
